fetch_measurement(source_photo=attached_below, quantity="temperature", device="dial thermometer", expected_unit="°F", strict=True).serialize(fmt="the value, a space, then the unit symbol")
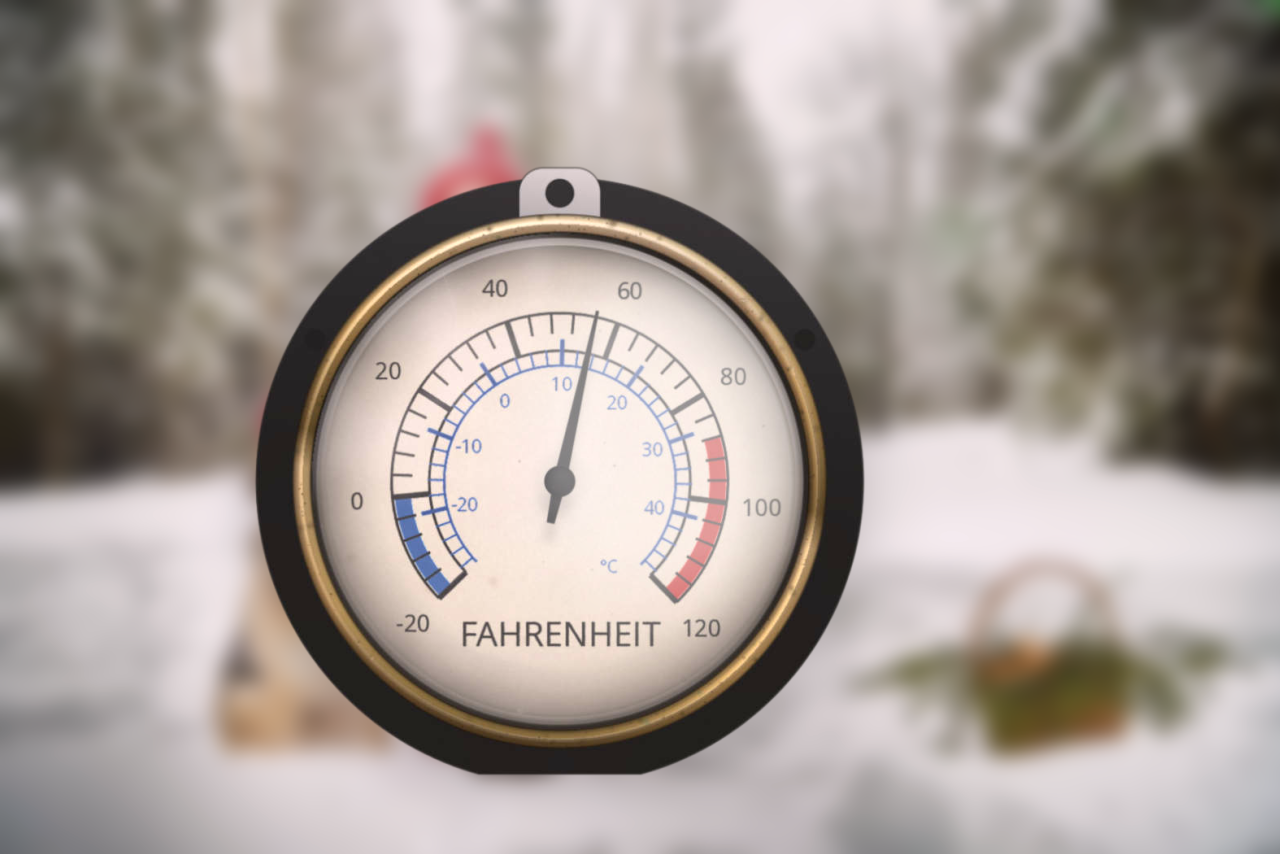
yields 56 °F
